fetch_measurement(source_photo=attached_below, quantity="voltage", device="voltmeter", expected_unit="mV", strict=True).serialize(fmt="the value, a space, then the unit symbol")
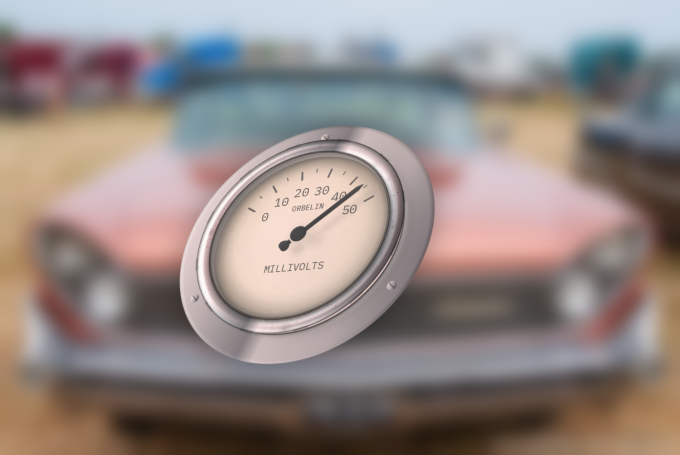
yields 45 mV
